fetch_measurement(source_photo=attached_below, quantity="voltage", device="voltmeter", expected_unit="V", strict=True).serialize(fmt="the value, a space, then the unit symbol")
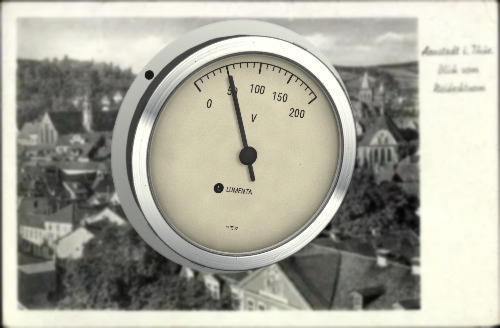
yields 50 V
